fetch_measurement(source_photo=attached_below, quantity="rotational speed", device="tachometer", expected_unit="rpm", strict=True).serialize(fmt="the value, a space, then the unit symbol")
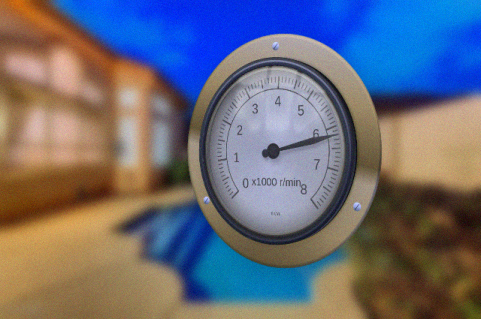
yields 6200 rpm
